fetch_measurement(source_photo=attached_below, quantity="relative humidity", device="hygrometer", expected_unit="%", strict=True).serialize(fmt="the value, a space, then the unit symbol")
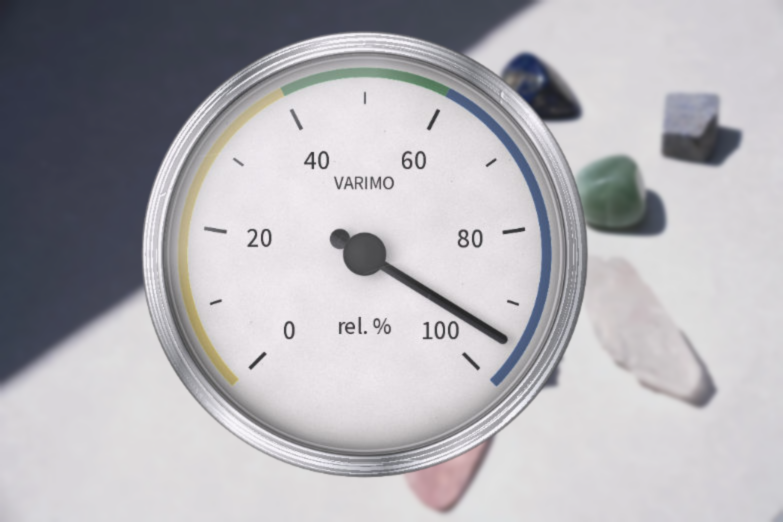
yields 95 %
